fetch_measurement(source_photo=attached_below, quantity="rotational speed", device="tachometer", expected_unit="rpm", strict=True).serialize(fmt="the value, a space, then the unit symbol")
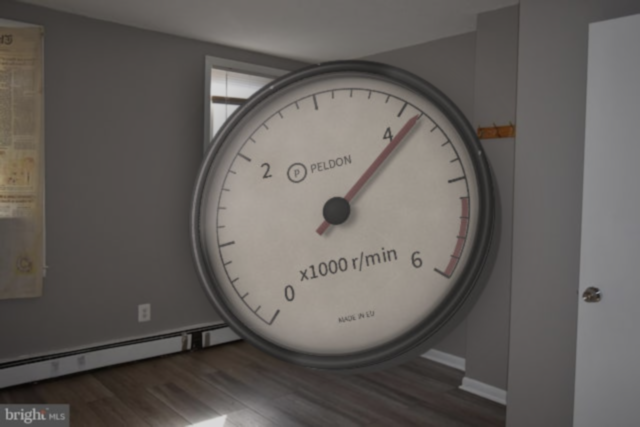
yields 4200 rpm
